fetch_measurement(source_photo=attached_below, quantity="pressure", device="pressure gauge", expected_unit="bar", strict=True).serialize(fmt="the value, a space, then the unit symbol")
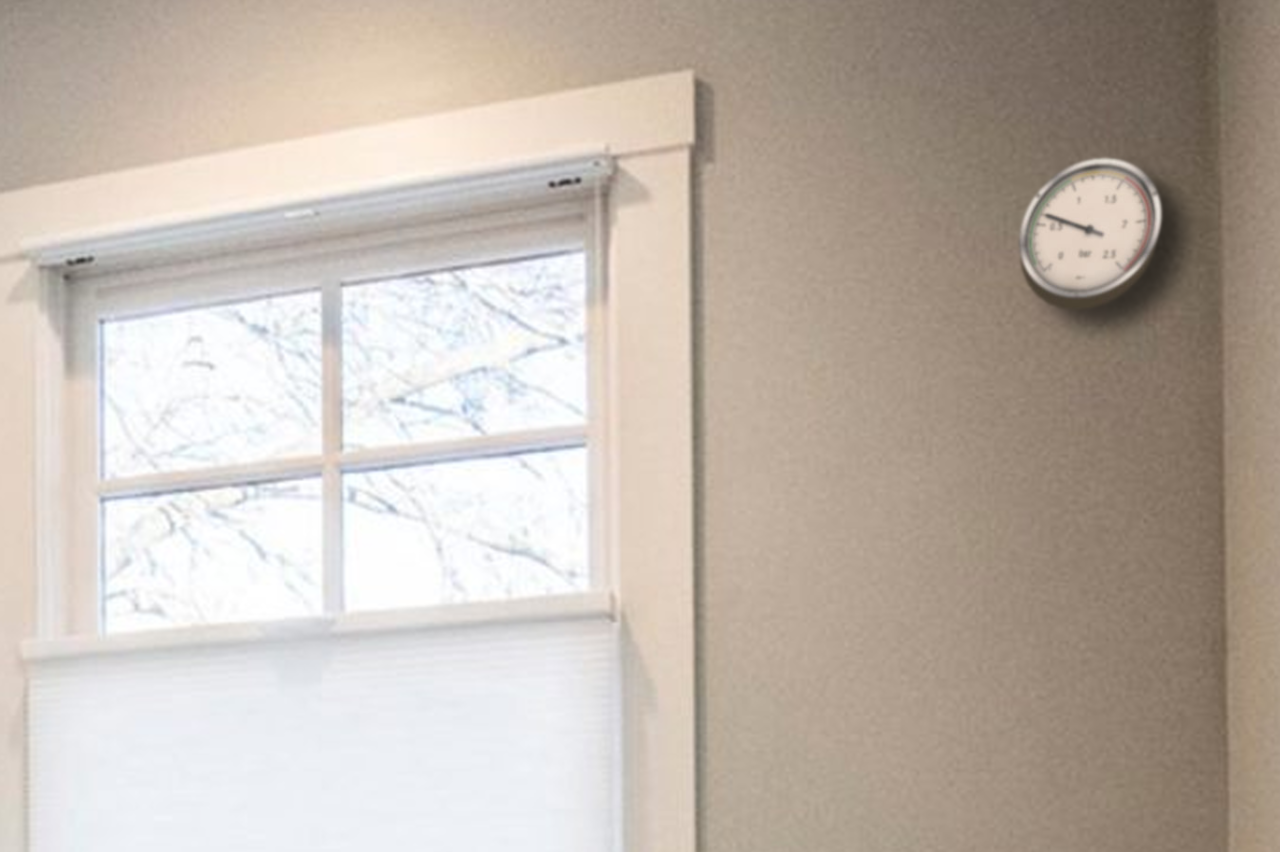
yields 0.6 bar
